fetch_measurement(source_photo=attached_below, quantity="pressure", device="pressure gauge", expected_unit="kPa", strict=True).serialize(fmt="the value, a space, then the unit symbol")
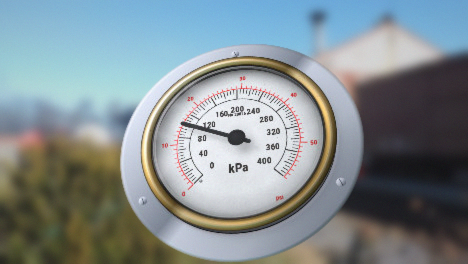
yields 100 kPa
